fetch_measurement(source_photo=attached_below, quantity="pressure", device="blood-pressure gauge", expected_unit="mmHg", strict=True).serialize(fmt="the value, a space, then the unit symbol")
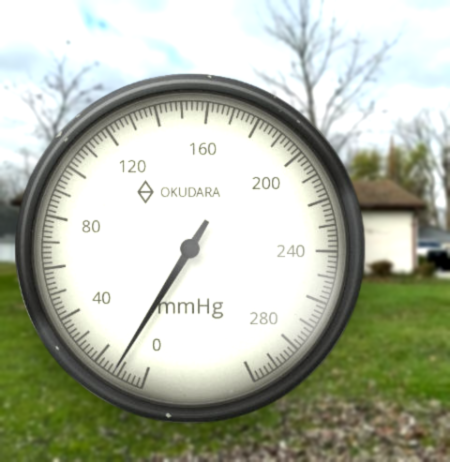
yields 12 mmHg
